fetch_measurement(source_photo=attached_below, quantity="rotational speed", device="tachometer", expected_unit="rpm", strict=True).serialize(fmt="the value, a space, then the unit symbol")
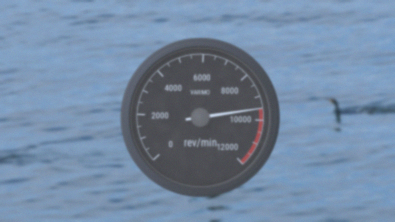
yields 9500 rpm
